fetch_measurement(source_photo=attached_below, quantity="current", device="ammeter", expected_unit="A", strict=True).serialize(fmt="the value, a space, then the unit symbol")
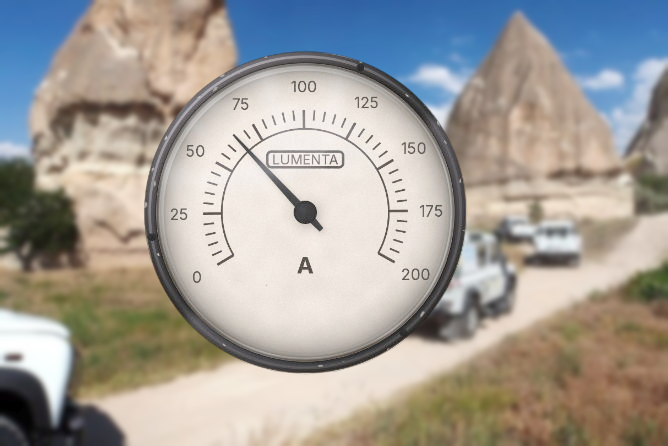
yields 65 A
